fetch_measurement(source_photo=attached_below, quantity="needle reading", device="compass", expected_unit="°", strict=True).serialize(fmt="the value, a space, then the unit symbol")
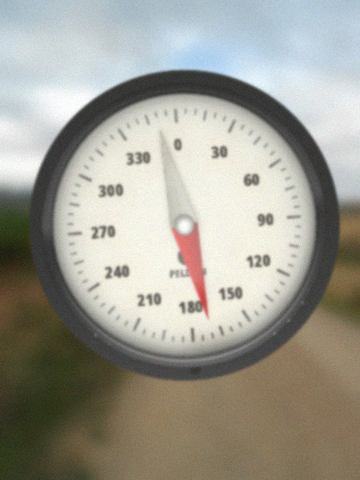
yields 170 °
